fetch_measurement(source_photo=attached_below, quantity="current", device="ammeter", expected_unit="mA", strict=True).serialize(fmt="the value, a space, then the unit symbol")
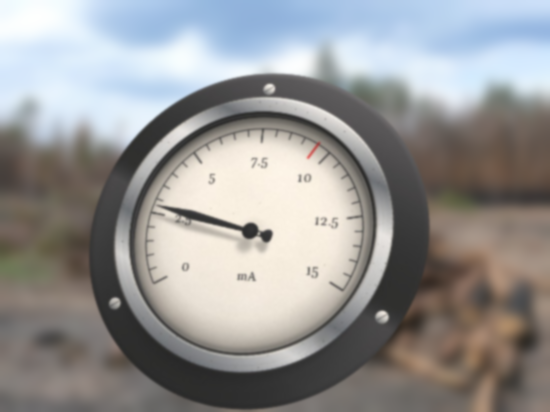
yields 2.75 mA
